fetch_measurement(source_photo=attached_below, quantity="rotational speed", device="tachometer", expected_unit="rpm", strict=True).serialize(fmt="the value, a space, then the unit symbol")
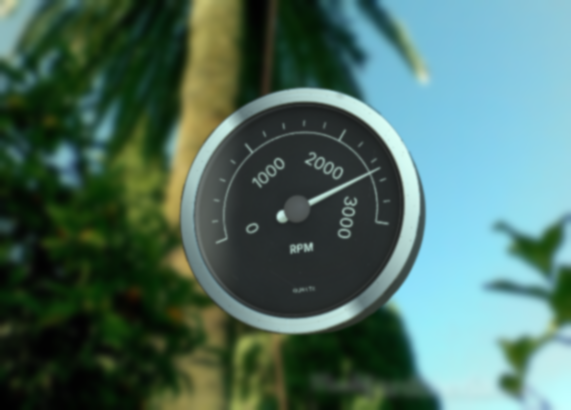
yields 2500 rpm
